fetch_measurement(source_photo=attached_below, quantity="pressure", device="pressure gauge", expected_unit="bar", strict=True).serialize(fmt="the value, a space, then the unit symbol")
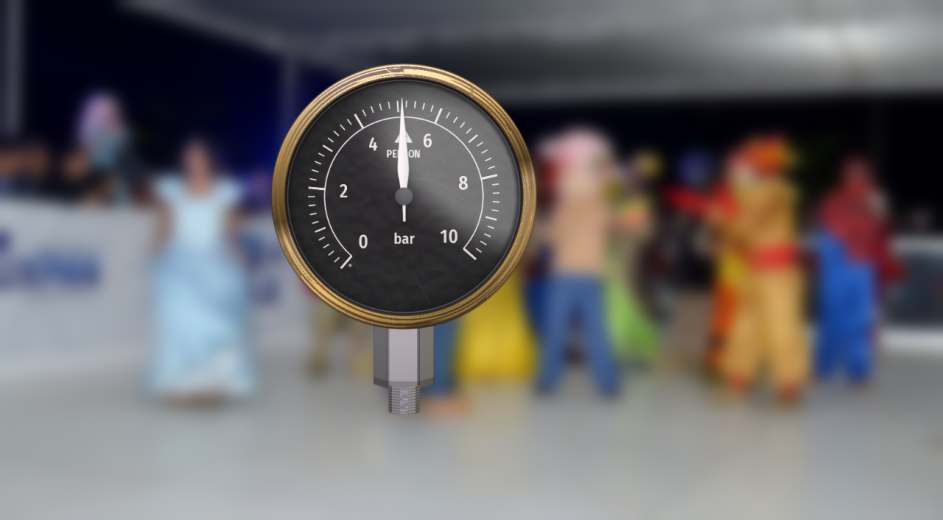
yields 5.1 bar
